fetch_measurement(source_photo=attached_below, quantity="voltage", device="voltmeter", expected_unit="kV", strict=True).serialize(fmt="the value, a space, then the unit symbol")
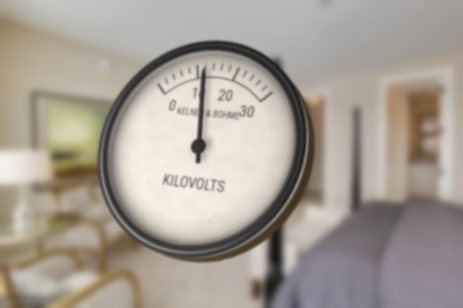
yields 12 kV
